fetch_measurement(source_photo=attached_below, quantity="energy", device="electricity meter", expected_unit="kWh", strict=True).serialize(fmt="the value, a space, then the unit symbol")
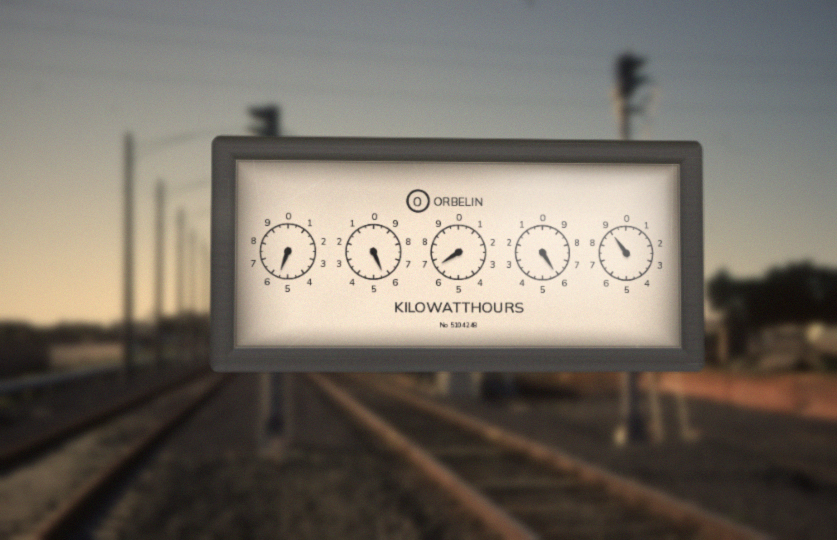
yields 55659 kWh
